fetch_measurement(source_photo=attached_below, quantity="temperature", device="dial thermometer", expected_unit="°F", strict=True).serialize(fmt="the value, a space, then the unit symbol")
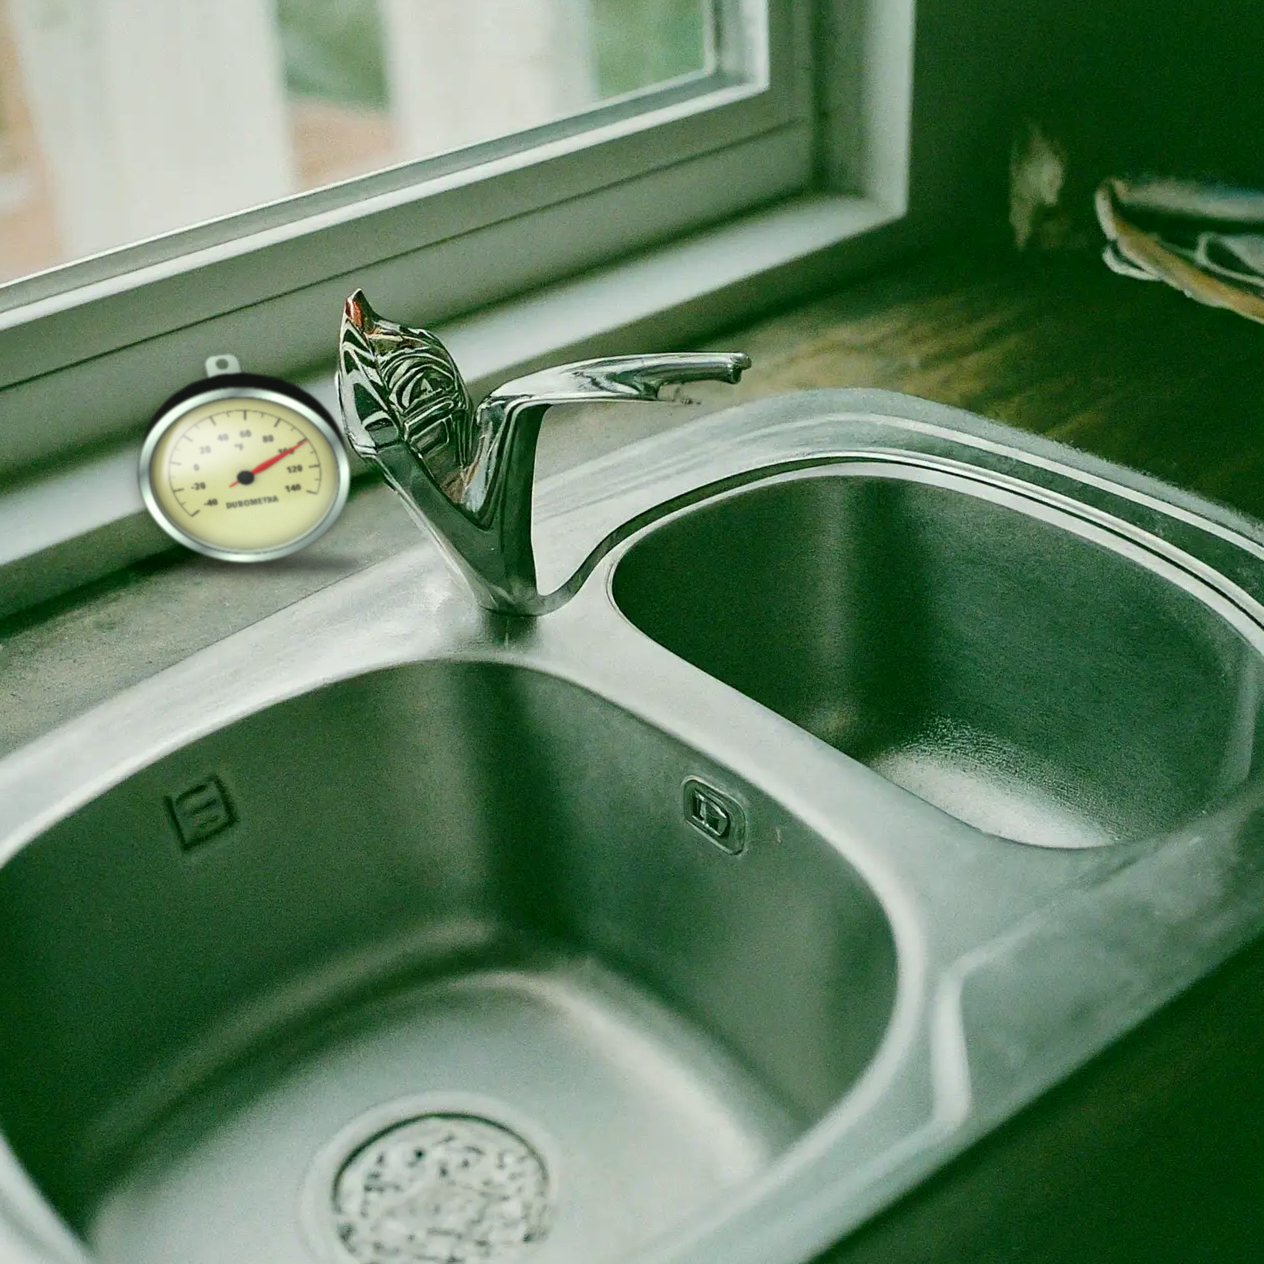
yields 100 °F
